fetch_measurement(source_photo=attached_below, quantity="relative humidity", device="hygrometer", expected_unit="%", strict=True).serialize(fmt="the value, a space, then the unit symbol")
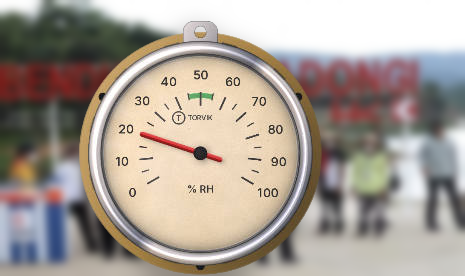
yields 20 %
